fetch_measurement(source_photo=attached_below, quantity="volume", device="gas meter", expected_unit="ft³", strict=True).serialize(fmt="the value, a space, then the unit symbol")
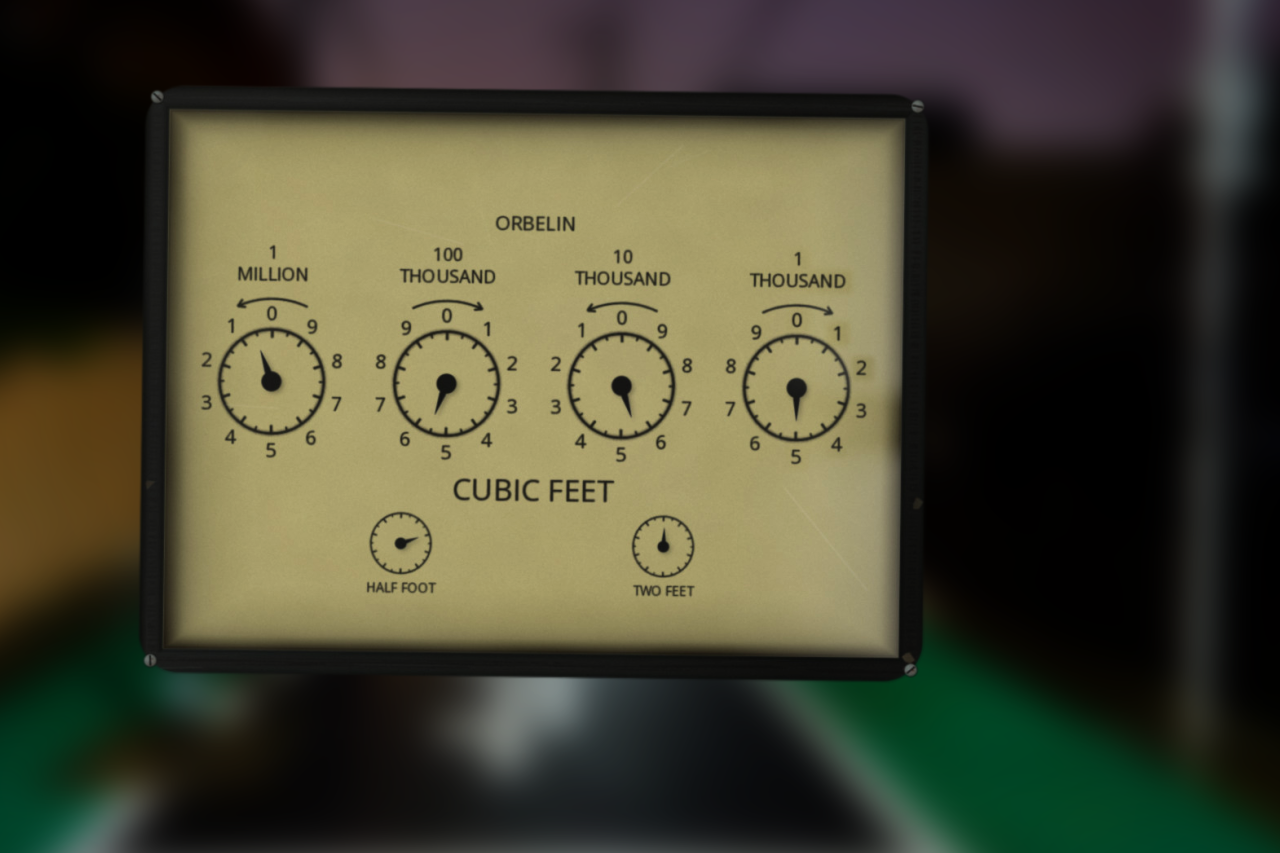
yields 55500 ft³
